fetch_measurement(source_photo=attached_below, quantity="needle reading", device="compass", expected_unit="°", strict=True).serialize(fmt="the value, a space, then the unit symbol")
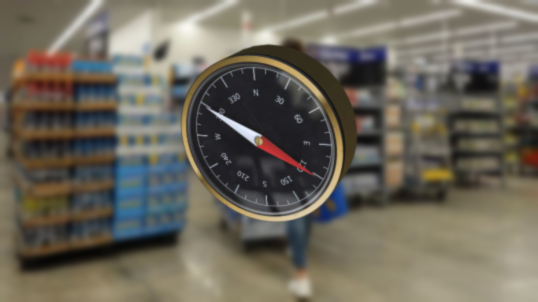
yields 120 °
